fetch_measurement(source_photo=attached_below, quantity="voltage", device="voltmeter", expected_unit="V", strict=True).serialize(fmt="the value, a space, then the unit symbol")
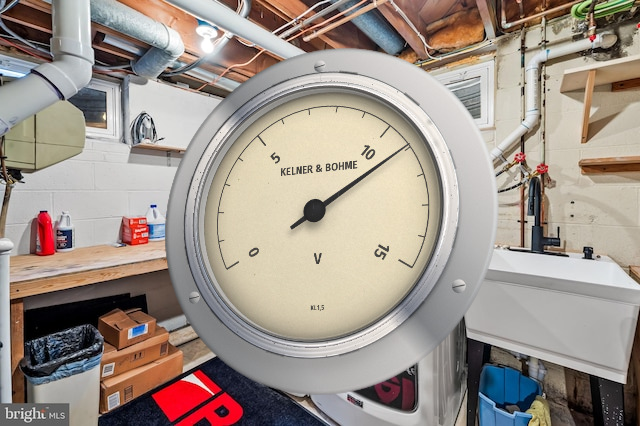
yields 11 V
